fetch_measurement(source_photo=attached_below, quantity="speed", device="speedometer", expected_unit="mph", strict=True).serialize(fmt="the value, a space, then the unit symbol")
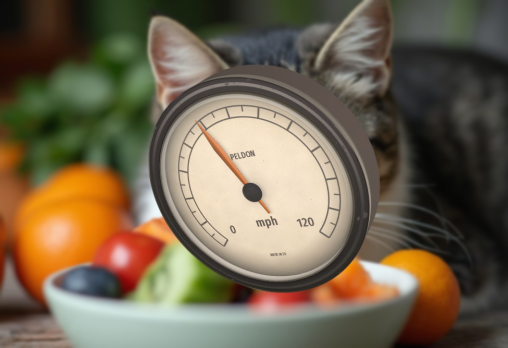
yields 50 mph
